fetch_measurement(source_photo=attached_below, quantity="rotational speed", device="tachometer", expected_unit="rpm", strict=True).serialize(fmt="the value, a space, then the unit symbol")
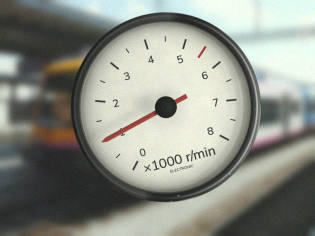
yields 1000 rpm
